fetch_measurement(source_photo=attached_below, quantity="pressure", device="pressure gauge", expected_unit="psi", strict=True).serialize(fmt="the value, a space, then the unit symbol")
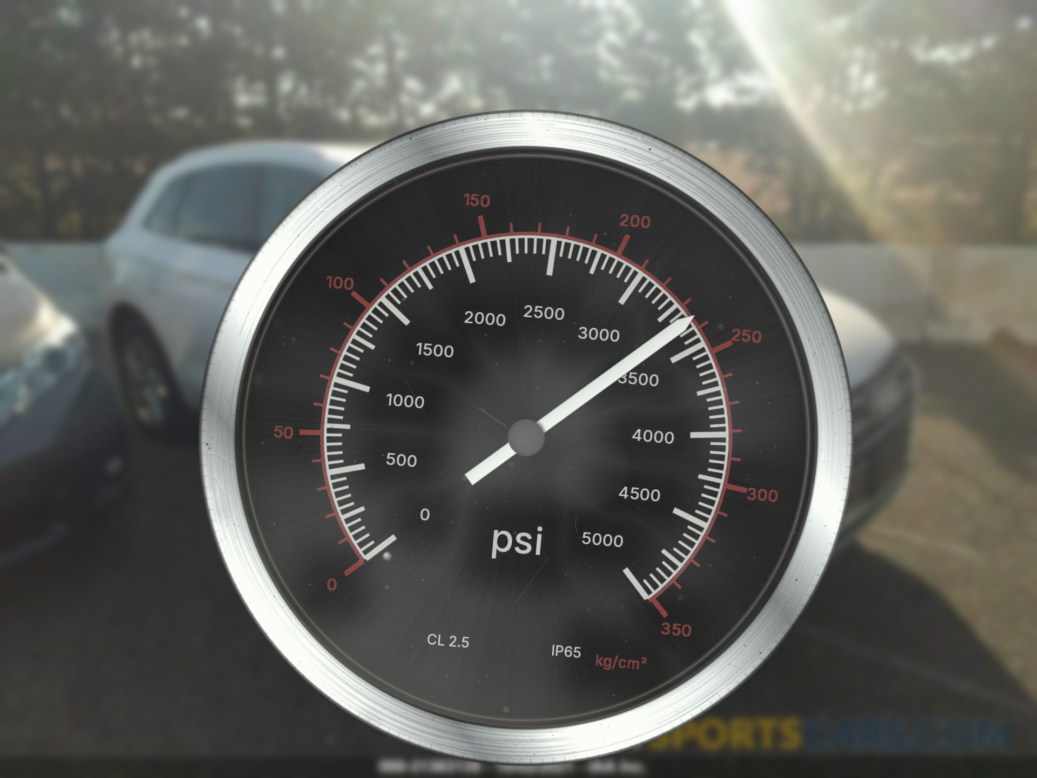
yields 3350 psi
